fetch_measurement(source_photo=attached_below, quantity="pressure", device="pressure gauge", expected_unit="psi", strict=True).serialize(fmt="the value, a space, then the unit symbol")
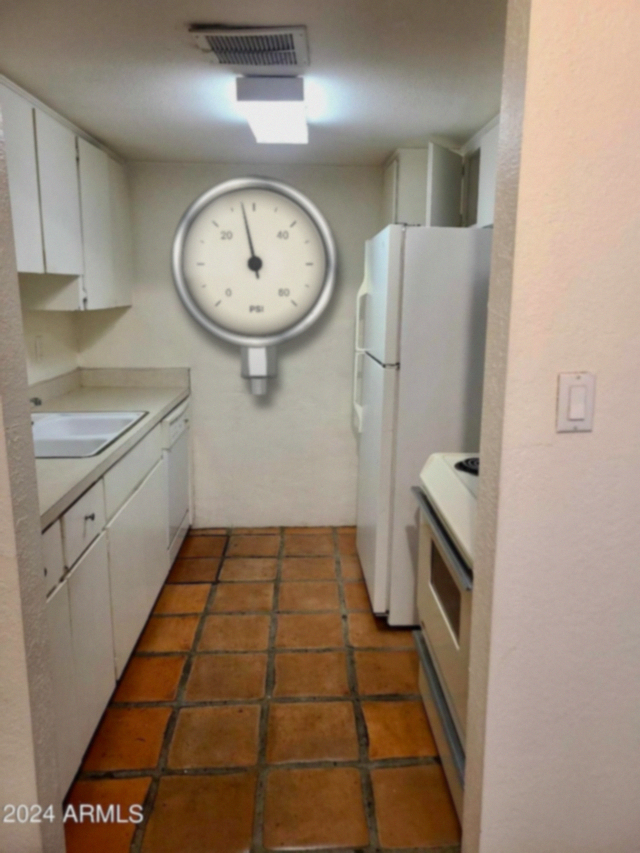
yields 27.5 psi
